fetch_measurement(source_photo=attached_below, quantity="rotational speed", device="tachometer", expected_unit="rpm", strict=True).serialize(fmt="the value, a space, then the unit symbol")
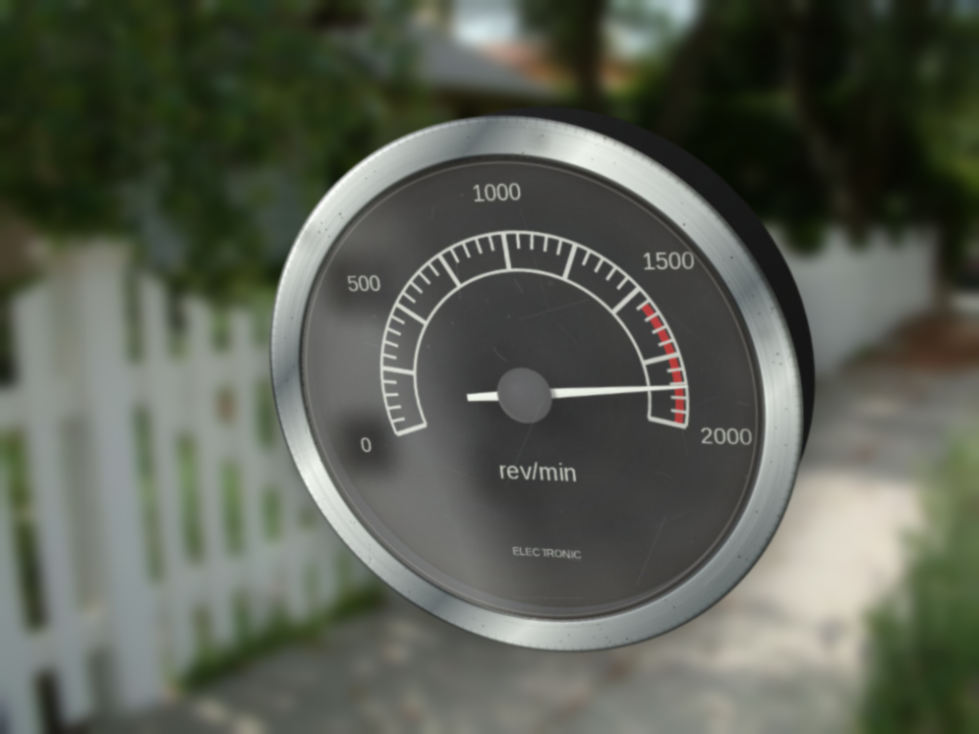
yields 1850 rpm
